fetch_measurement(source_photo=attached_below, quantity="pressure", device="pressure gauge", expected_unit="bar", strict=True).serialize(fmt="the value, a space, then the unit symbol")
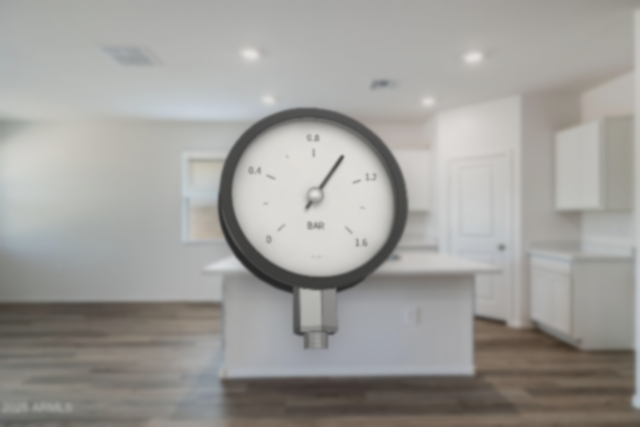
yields 1 bar
